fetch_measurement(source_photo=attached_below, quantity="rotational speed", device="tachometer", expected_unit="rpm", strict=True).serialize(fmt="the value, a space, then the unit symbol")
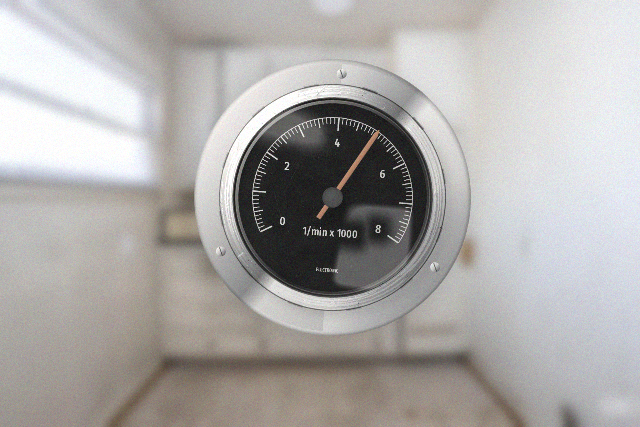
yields 5000 rpm
